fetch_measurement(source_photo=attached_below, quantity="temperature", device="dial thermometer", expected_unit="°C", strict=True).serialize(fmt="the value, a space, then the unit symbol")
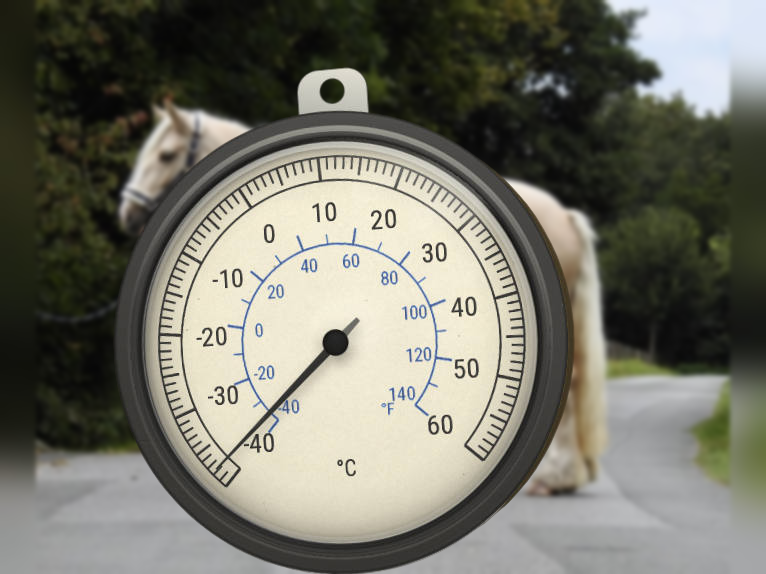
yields -38 °C
